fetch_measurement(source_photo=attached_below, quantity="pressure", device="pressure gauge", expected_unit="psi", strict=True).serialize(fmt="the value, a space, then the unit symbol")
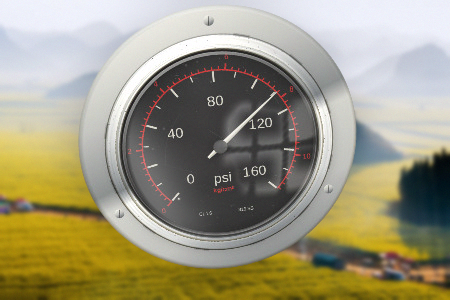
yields 110 psi
